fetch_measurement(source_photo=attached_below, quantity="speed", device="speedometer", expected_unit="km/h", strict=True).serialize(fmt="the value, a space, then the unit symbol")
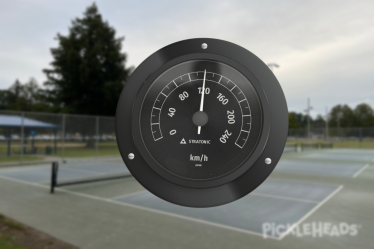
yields 120 km/h
